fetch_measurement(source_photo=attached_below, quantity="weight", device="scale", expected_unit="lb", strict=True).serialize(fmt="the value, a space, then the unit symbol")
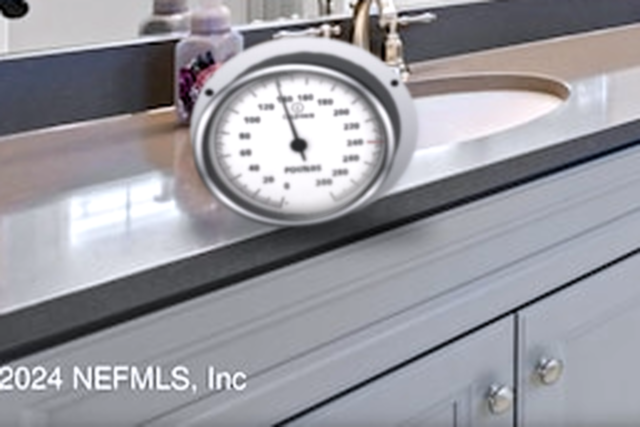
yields 140 lb
